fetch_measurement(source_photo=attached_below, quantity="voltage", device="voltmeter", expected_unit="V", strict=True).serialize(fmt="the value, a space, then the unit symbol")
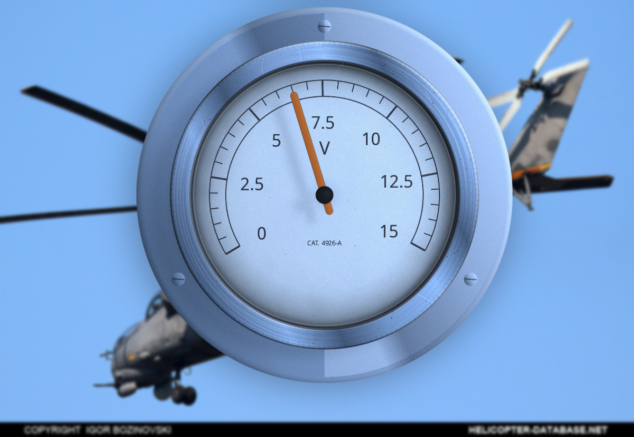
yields 6.5 V
